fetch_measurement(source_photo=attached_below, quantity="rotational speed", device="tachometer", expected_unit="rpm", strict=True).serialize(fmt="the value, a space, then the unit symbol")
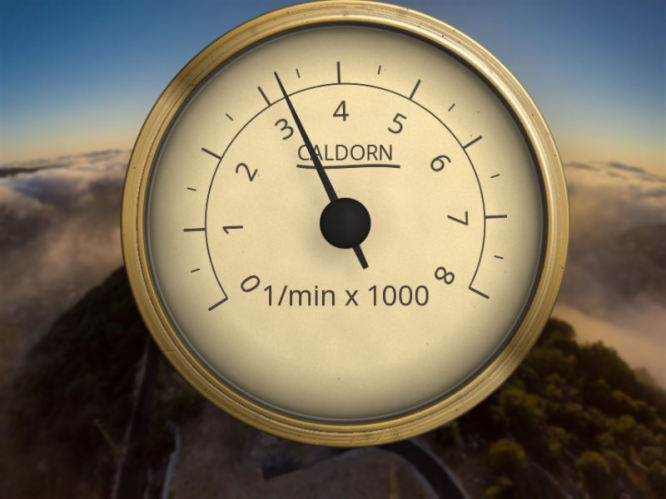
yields 3250 rpm
